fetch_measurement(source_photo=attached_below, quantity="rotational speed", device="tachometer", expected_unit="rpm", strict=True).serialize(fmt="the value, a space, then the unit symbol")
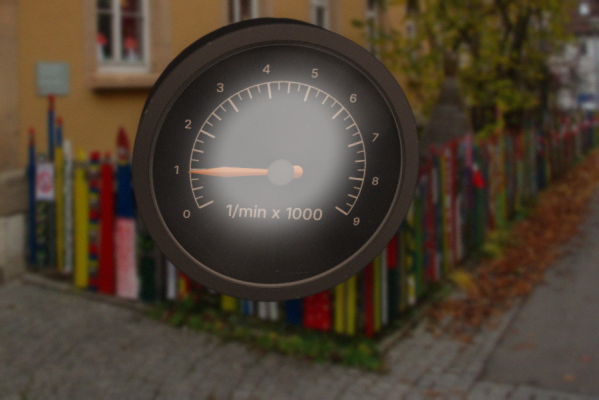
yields 1000 rpm
